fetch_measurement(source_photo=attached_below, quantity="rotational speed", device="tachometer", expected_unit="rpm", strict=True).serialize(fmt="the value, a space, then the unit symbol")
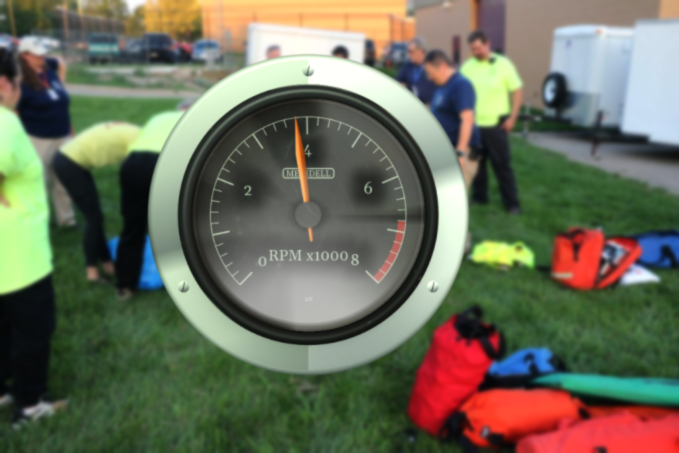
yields 3800 rpm
